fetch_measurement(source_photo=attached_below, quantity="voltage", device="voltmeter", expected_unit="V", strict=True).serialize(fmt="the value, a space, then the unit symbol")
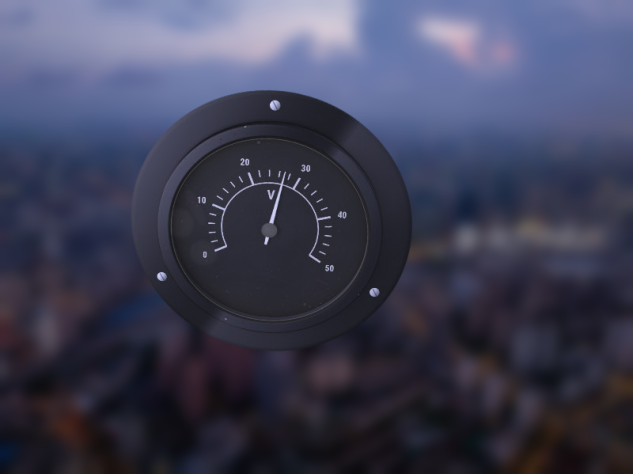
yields 27 V
